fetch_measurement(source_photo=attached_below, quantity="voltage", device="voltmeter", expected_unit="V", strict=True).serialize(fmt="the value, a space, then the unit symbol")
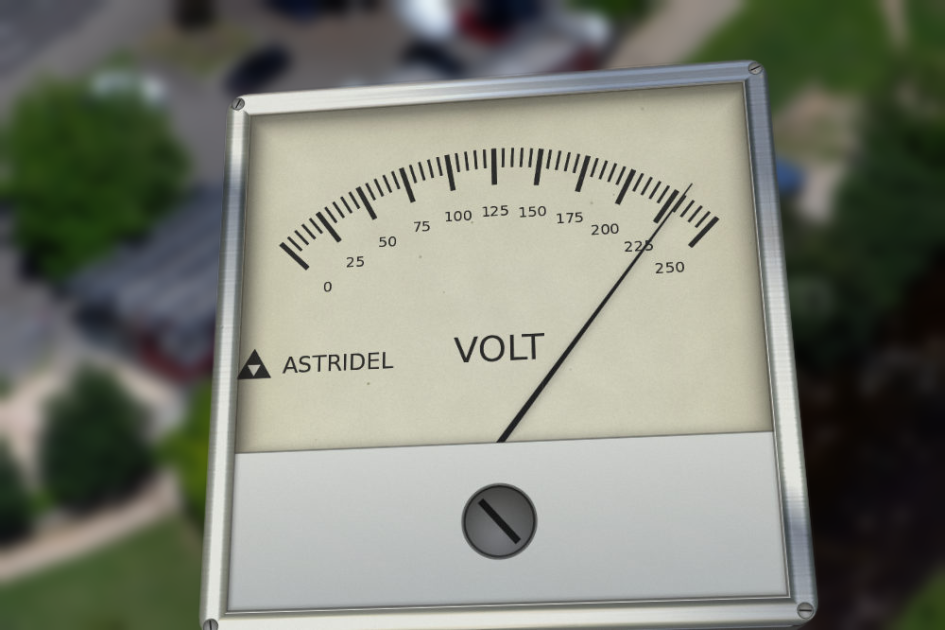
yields 230 V
